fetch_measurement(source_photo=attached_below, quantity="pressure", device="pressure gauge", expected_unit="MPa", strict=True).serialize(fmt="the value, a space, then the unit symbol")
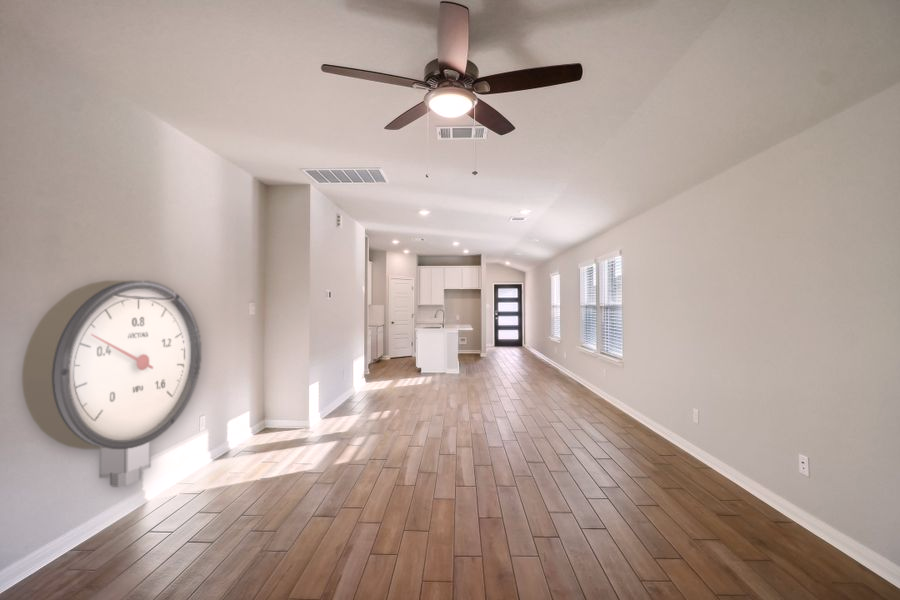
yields 0.45 MPa
